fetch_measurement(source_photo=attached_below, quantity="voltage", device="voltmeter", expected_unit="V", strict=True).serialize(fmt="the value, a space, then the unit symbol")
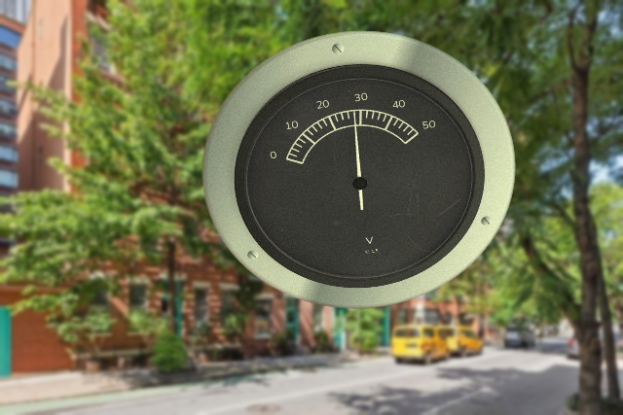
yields 28 V
